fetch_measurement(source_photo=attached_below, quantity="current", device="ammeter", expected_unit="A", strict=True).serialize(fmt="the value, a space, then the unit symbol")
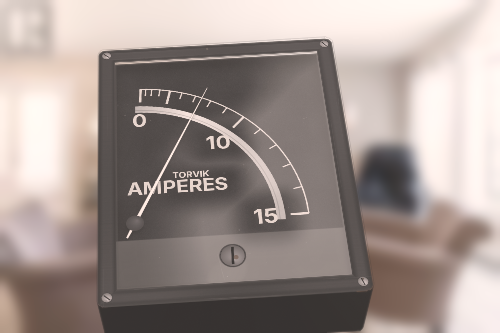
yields 7.5 A
